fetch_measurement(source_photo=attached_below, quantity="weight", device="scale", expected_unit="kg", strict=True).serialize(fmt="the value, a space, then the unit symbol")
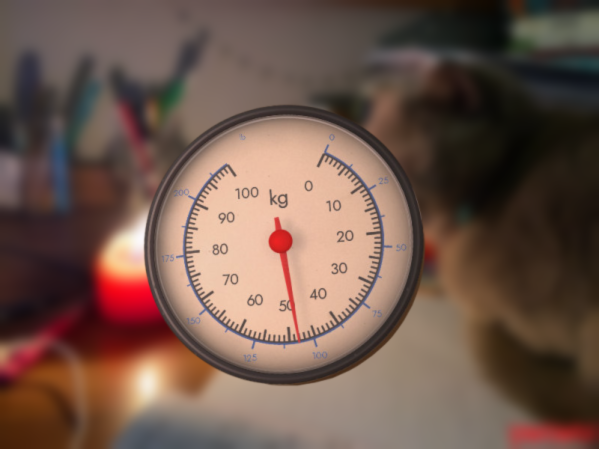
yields 48 kg
